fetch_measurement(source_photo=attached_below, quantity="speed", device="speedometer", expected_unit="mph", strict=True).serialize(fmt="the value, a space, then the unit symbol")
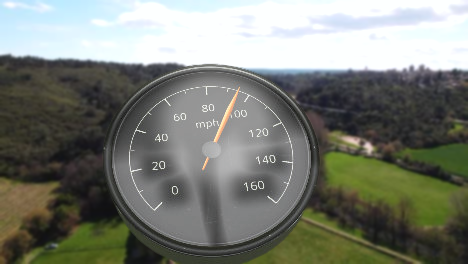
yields 95 mph
